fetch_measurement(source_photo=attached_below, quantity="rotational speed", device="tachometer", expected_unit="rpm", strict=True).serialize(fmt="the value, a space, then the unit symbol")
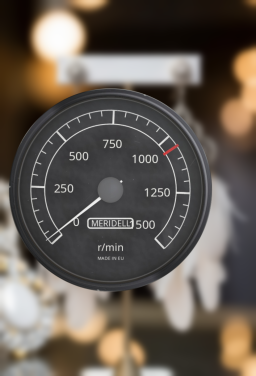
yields 25 rpm
